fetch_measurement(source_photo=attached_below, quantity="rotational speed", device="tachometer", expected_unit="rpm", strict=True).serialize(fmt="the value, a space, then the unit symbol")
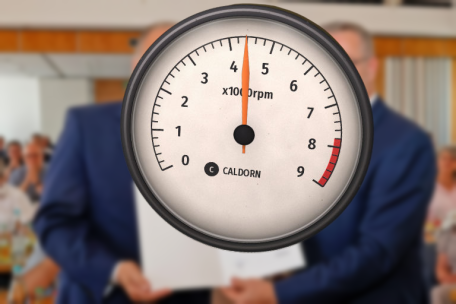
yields 4400 rpm
